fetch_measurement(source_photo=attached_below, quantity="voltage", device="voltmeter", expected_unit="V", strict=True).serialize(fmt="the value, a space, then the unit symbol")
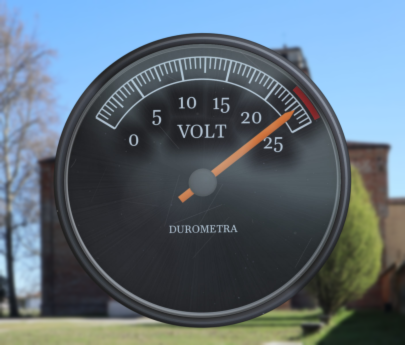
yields 23 V
